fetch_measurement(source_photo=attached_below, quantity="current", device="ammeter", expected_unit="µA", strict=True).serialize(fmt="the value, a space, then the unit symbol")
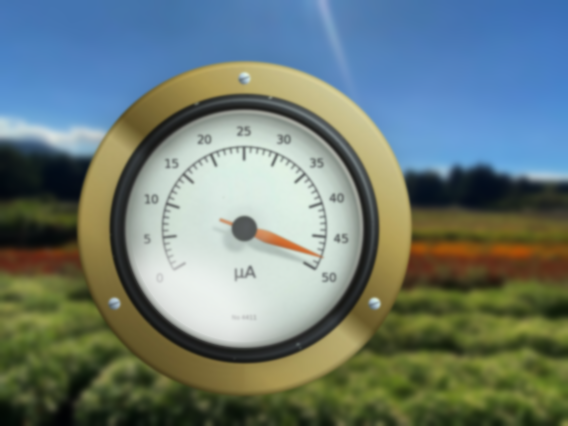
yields 48 µA
